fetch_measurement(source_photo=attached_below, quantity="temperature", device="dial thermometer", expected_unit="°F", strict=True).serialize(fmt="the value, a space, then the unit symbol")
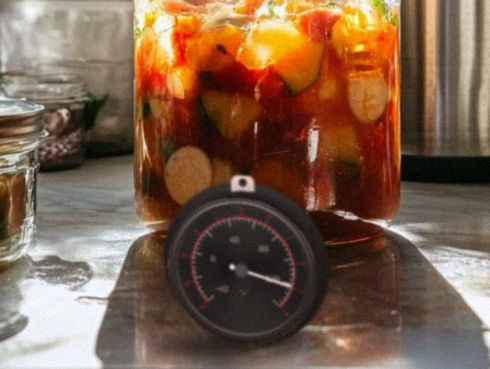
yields 120 °F
